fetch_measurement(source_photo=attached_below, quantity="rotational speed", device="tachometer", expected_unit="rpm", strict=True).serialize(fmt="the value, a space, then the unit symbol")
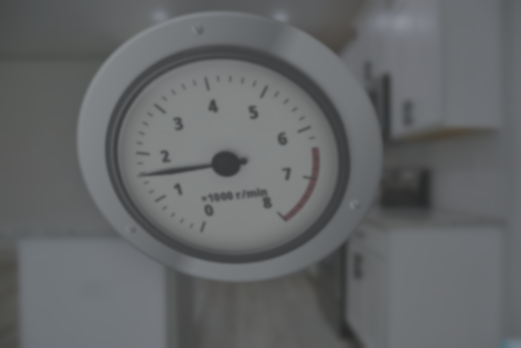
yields 1600 rpm
